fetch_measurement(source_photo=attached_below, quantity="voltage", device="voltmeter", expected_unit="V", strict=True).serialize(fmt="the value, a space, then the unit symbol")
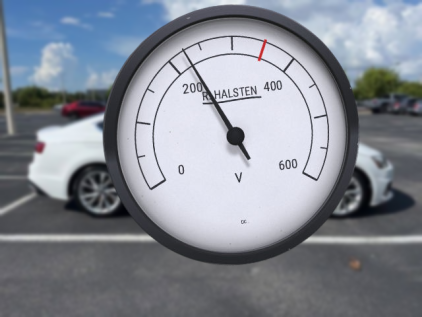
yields 225 V
